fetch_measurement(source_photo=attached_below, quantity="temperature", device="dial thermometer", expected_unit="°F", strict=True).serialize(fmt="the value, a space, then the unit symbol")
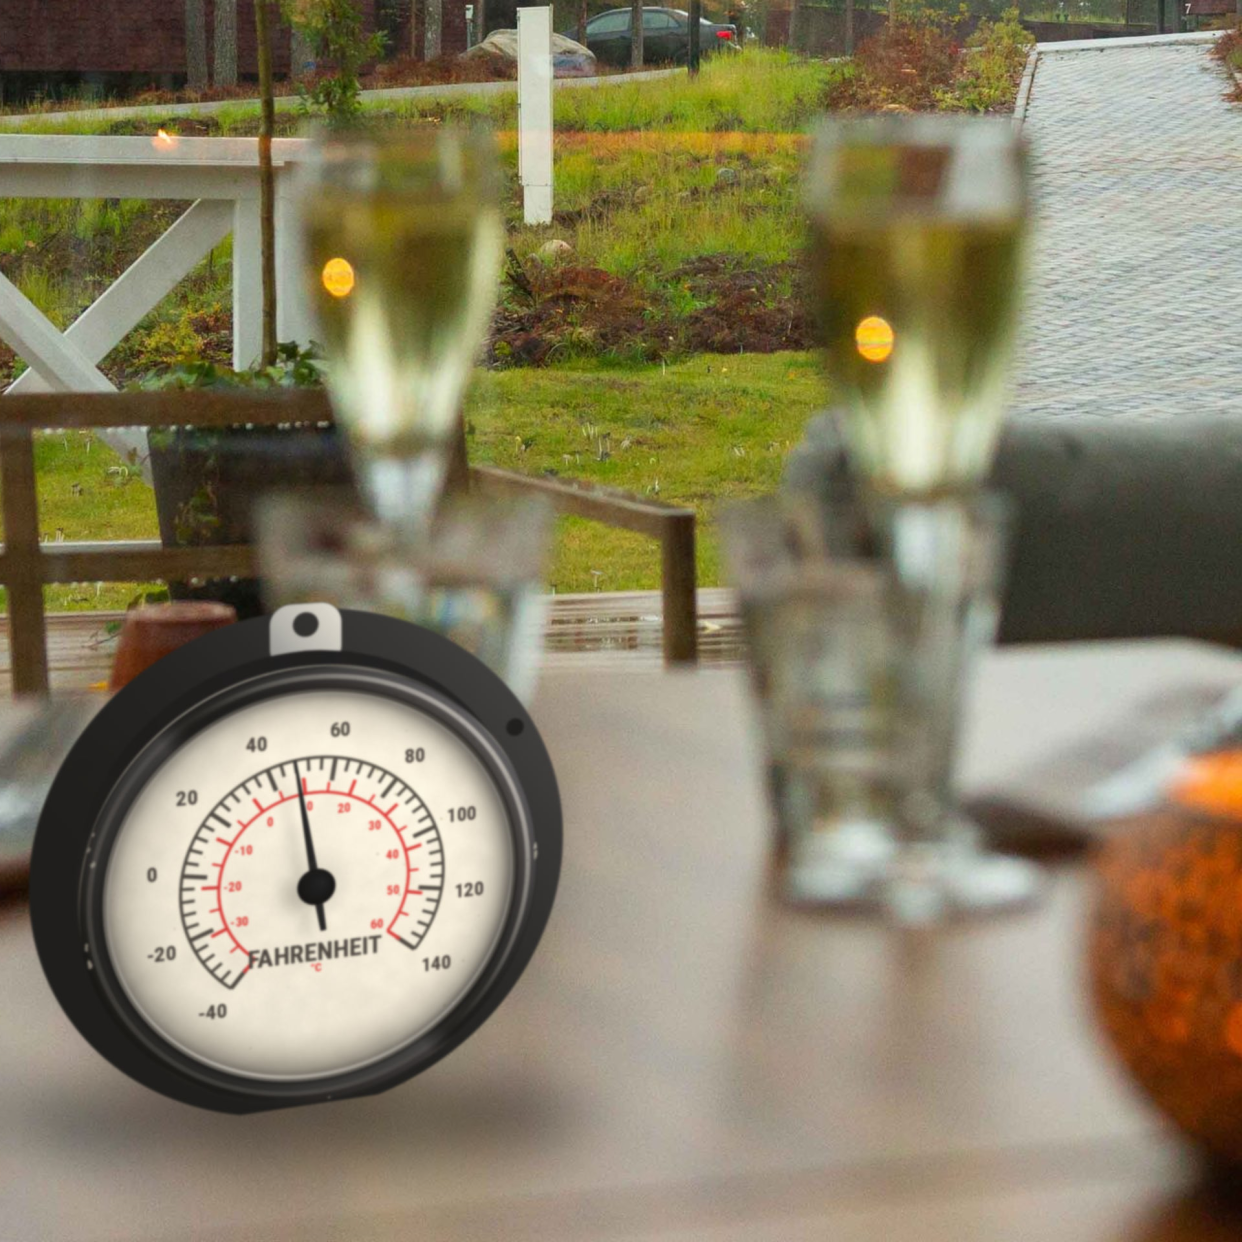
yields 48 °F
